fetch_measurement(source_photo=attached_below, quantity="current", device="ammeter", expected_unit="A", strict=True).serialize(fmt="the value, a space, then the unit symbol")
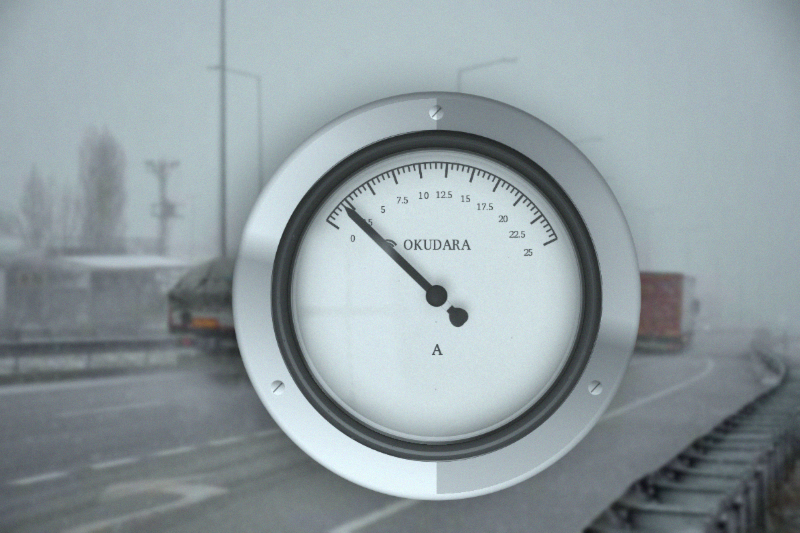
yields 2 A
